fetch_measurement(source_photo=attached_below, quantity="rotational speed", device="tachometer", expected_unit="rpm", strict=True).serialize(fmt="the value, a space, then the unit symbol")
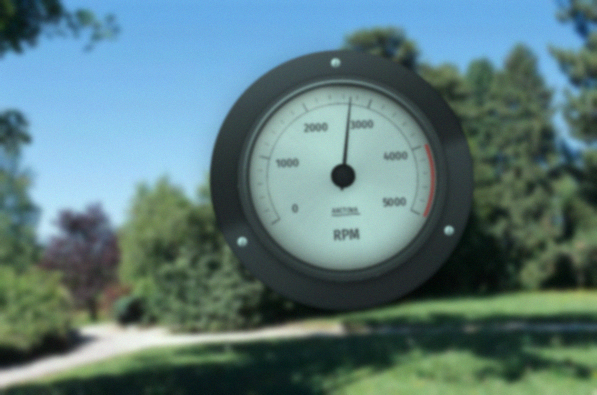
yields 2700 rpm
